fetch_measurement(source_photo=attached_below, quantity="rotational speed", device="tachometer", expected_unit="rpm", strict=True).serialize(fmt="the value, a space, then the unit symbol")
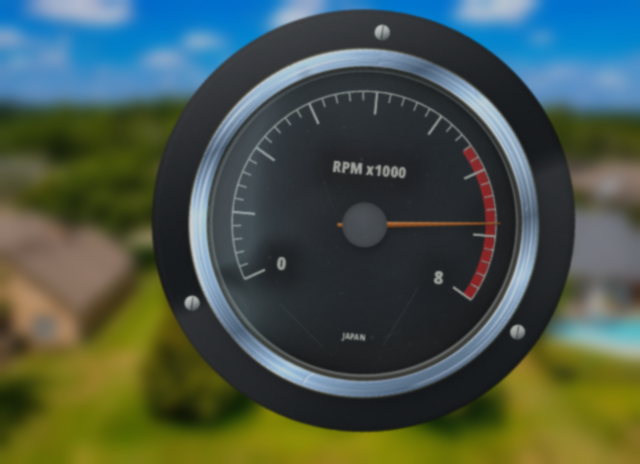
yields 6800 rpm
